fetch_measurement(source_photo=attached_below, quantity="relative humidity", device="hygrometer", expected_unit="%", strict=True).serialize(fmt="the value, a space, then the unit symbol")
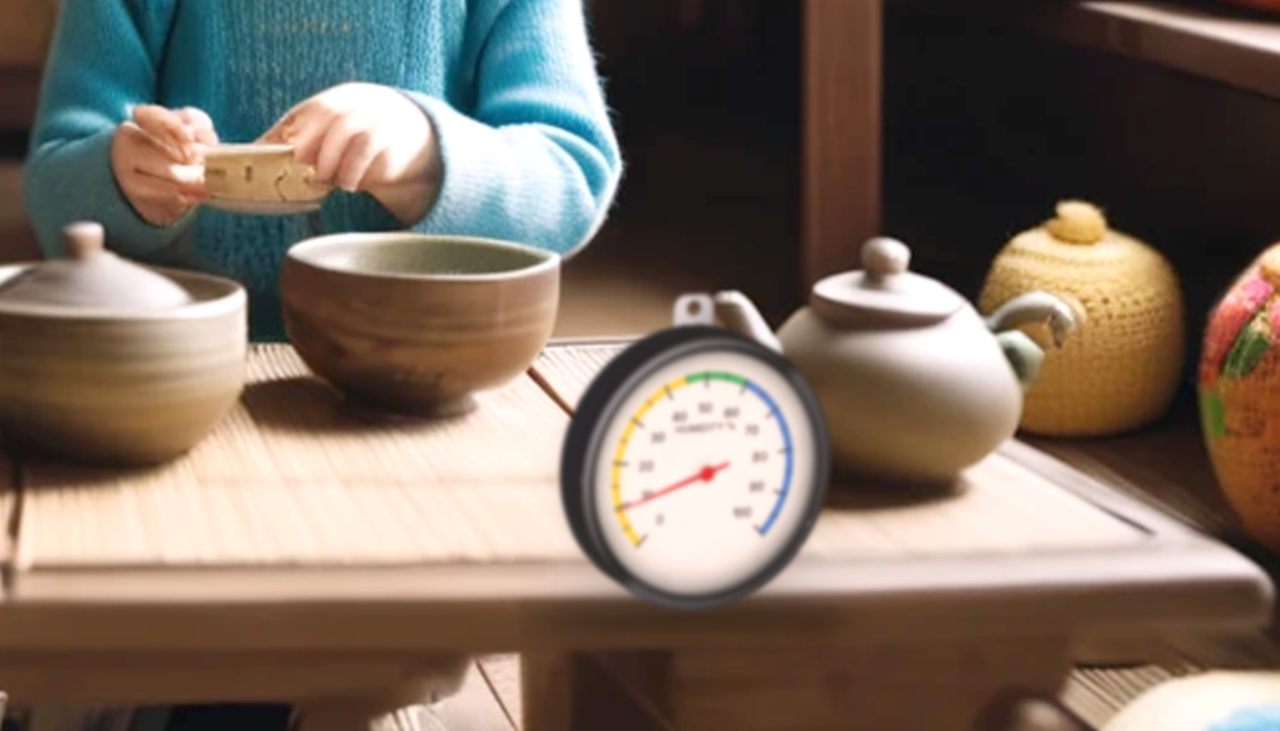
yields 10 %
